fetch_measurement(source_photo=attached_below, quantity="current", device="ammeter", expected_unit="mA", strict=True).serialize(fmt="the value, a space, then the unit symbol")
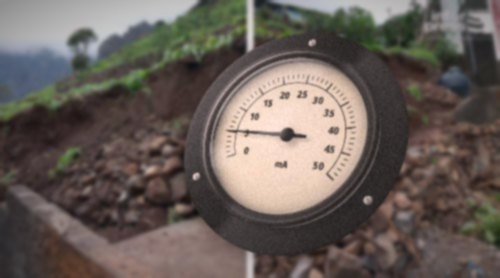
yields 5 mA
